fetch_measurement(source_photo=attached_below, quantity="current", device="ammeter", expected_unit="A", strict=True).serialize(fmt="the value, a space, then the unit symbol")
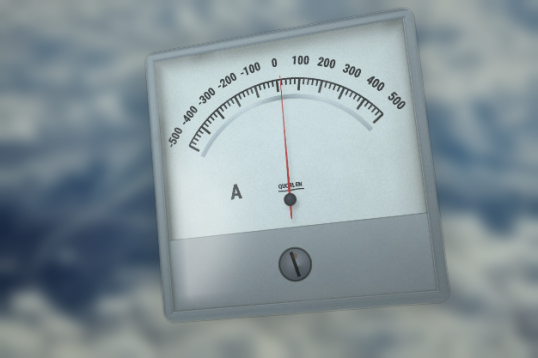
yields 20 A
